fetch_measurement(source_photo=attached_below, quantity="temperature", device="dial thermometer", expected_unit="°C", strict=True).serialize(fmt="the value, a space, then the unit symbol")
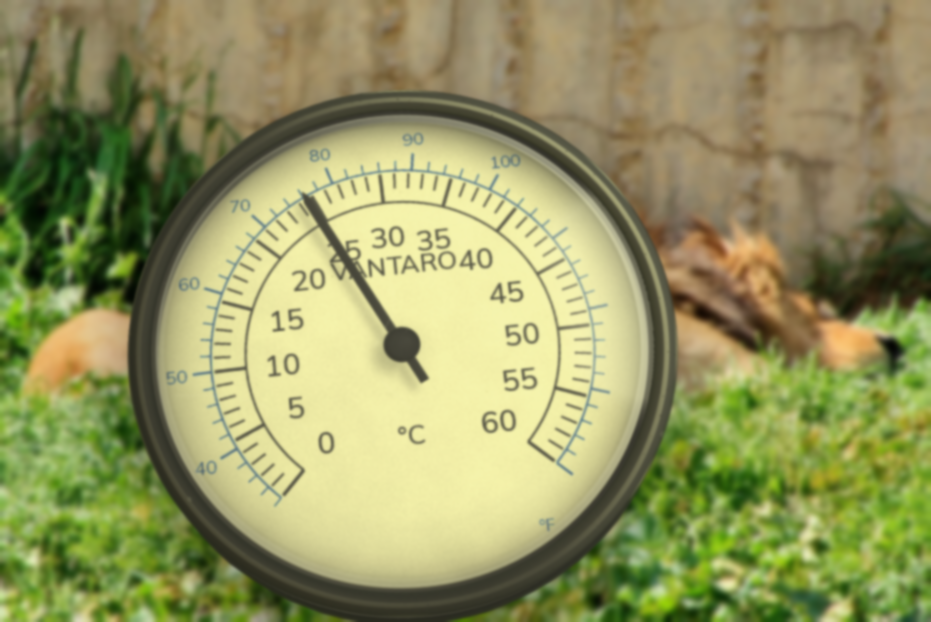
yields 24.5 °C
